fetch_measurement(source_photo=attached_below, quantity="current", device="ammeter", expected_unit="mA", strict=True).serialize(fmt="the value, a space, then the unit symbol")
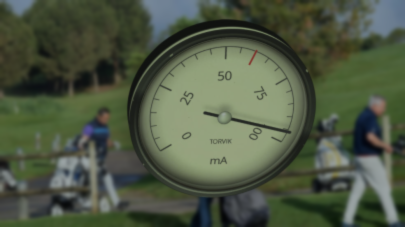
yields 95 mA
